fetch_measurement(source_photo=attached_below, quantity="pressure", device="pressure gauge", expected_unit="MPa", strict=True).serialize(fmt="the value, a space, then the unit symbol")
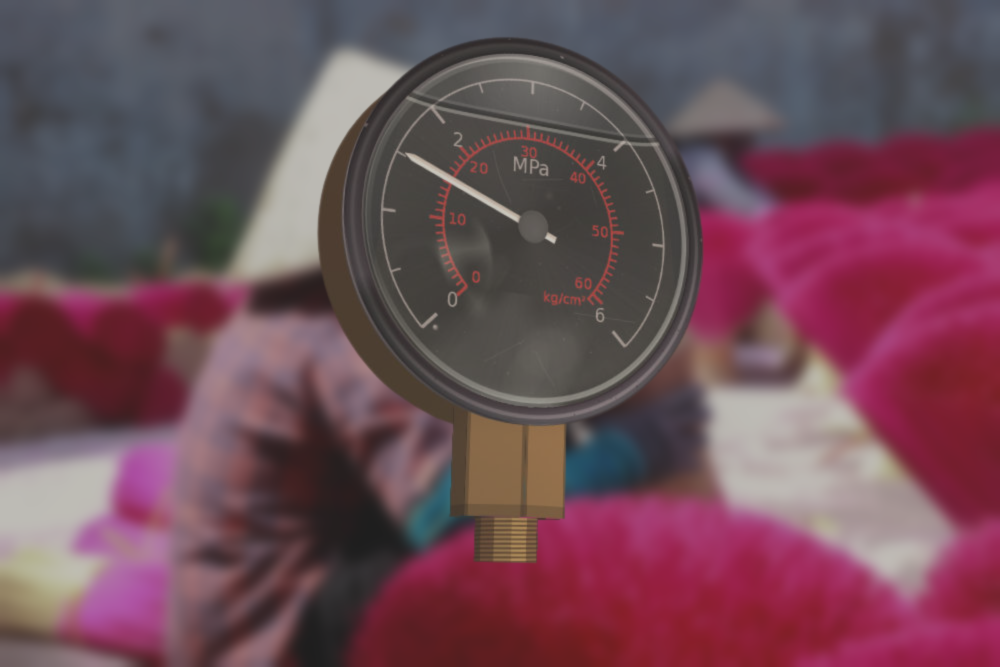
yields 1.5 MPa
